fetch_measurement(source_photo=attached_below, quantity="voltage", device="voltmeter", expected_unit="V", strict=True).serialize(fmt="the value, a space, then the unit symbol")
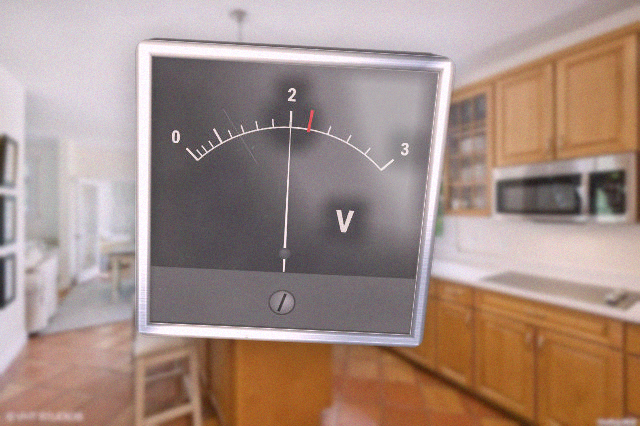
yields 2 V
